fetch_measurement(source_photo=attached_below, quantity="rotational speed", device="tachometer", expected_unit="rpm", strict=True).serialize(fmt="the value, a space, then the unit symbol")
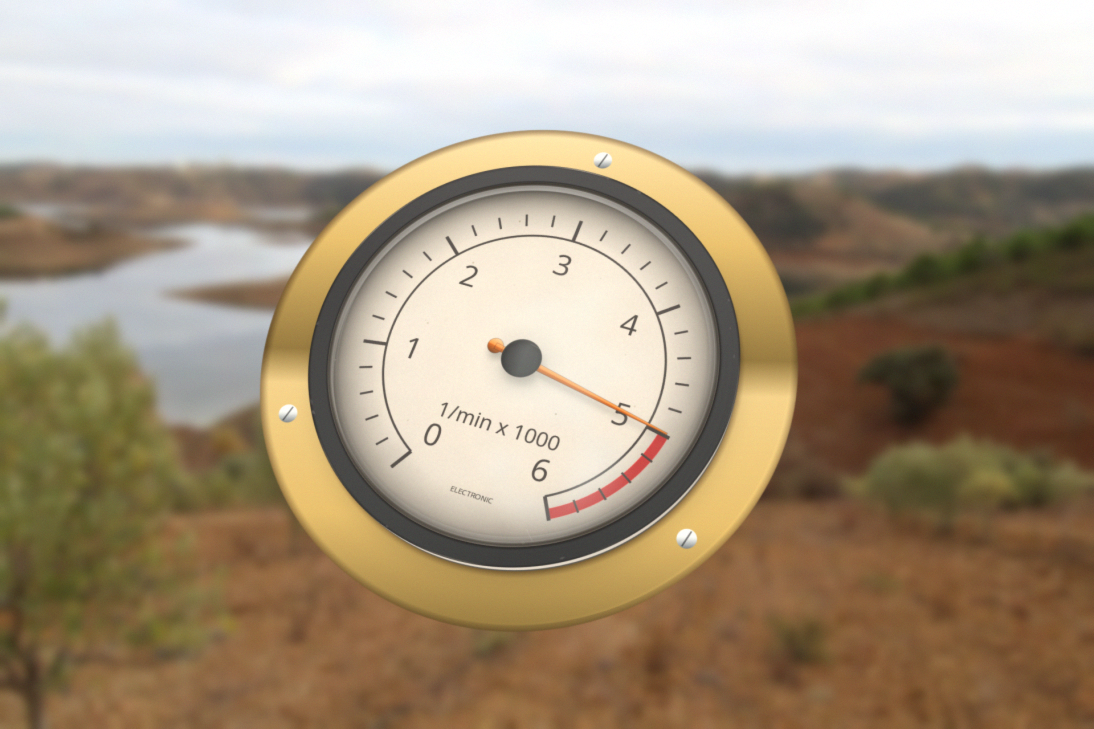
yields 5000 rpm
